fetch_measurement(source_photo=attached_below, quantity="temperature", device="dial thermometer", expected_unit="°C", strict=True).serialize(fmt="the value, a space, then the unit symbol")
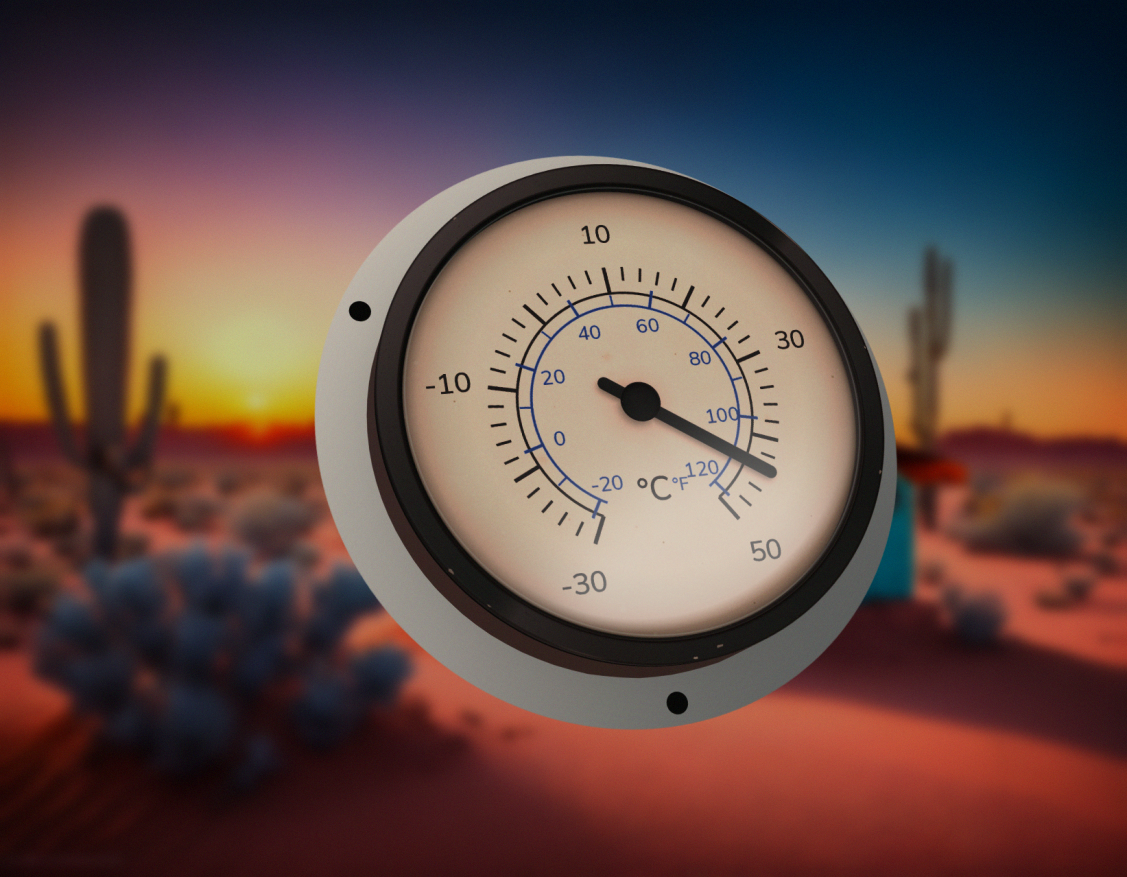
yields 44 °C
